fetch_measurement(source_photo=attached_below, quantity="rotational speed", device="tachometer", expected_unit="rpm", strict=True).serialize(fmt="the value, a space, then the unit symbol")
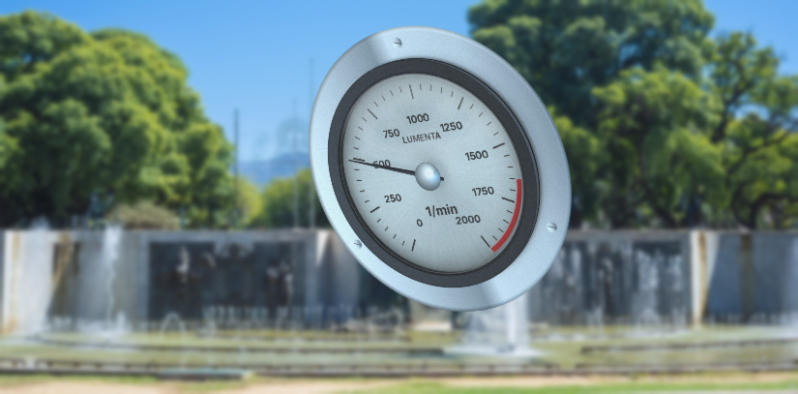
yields 500 rpm
